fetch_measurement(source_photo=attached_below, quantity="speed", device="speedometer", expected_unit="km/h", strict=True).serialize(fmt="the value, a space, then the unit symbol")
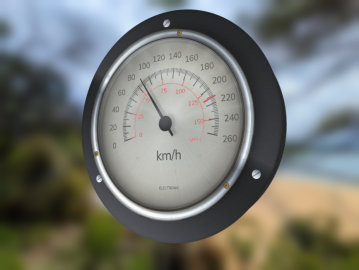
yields 90 km/h
